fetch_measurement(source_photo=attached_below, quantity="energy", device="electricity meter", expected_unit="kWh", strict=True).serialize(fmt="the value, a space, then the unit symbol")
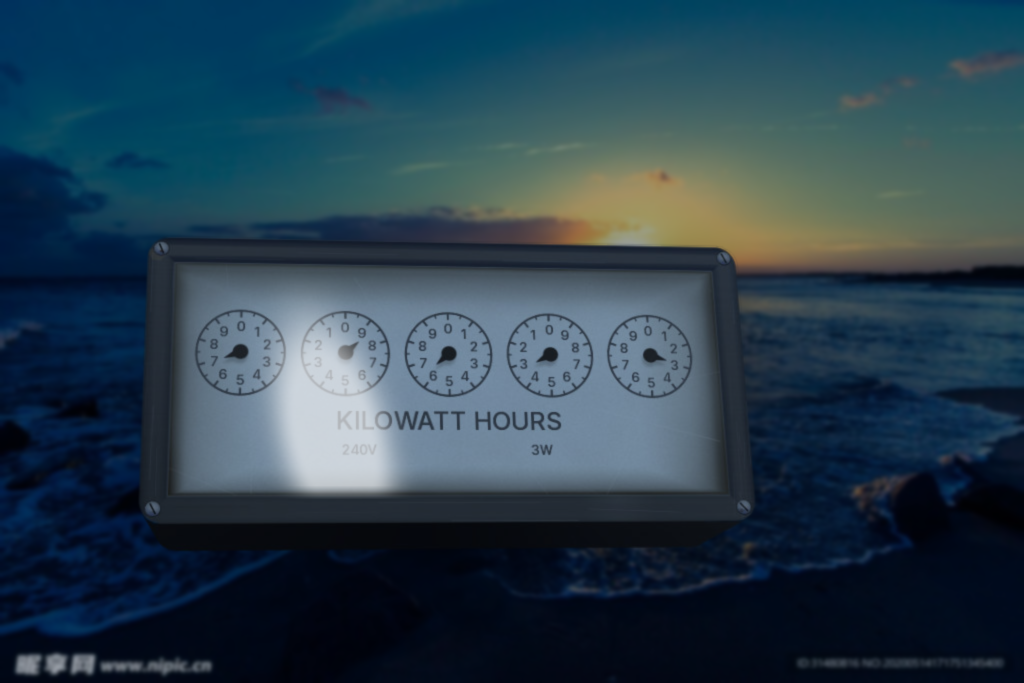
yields 68633 kWh
